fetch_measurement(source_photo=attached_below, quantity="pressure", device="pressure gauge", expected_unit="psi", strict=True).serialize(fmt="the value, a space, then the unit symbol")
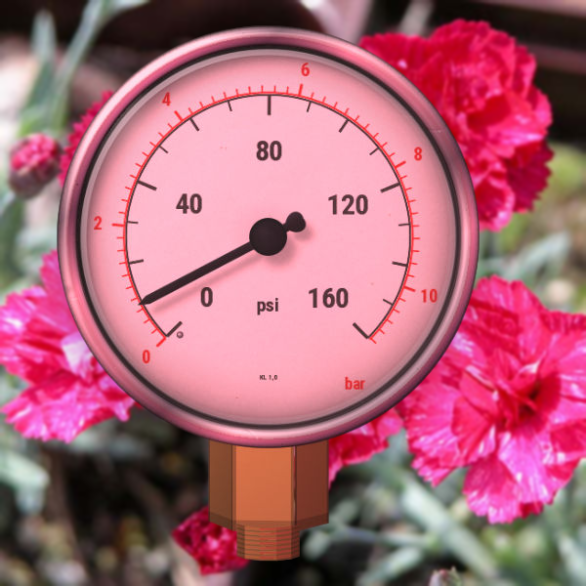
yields 10 psi
